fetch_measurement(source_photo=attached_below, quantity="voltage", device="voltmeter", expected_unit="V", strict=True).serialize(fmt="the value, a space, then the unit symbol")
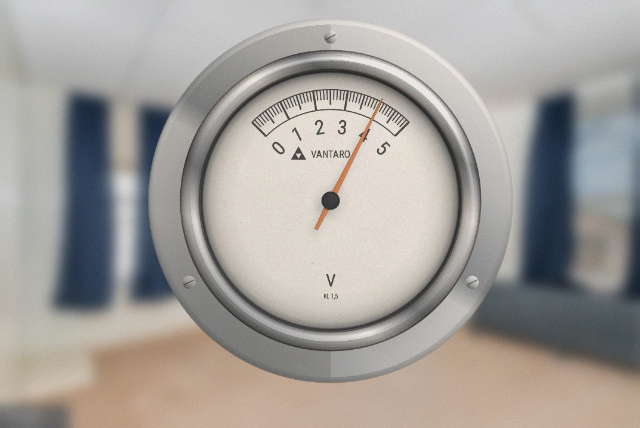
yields 4 V
